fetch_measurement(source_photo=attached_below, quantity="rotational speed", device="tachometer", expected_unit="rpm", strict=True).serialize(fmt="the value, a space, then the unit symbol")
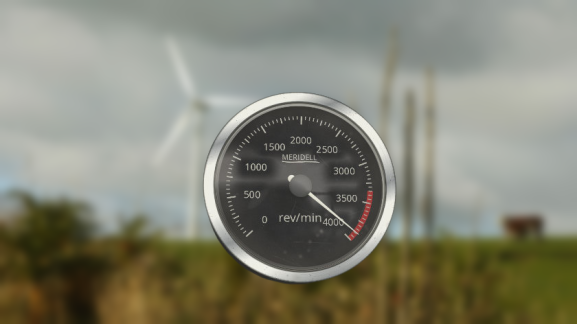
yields 3900 rpm
